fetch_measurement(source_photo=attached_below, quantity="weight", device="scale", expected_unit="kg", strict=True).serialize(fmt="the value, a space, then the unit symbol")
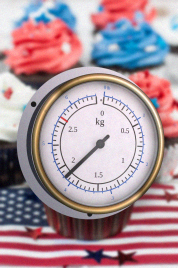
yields 1.9 kg
